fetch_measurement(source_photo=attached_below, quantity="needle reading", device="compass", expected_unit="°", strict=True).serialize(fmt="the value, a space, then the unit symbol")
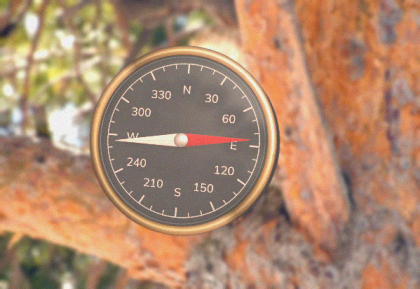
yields 85 °
